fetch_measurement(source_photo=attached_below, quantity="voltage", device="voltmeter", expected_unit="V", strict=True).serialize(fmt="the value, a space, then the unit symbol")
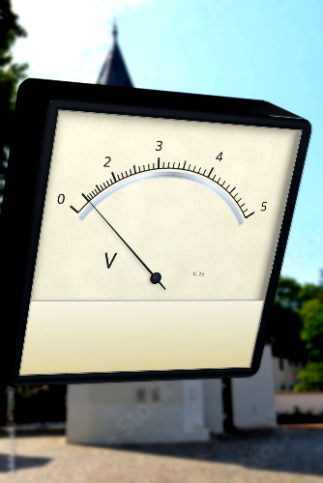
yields 1 V
